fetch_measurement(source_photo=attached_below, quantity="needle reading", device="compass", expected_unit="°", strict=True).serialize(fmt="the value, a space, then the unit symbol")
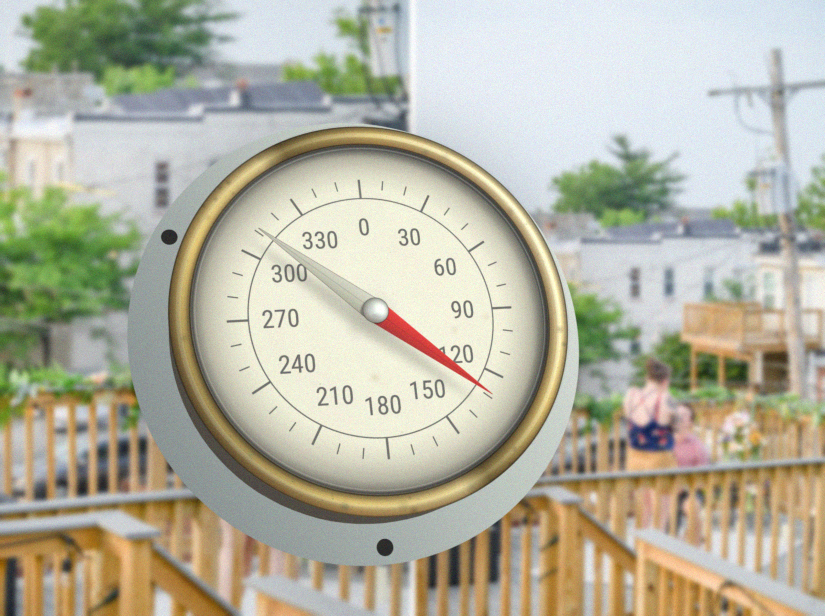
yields 130 °
